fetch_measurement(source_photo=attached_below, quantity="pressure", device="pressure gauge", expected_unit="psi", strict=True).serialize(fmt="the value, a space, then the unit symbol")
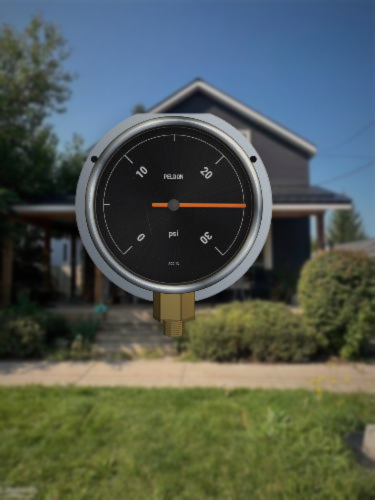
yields 25 psi
